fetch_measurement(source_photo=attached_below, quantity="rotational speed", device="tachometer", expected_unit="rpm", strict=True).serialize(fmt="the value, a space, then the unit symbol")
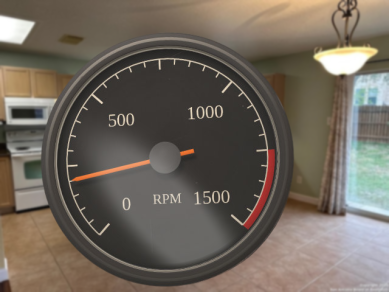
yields 200 rpm
